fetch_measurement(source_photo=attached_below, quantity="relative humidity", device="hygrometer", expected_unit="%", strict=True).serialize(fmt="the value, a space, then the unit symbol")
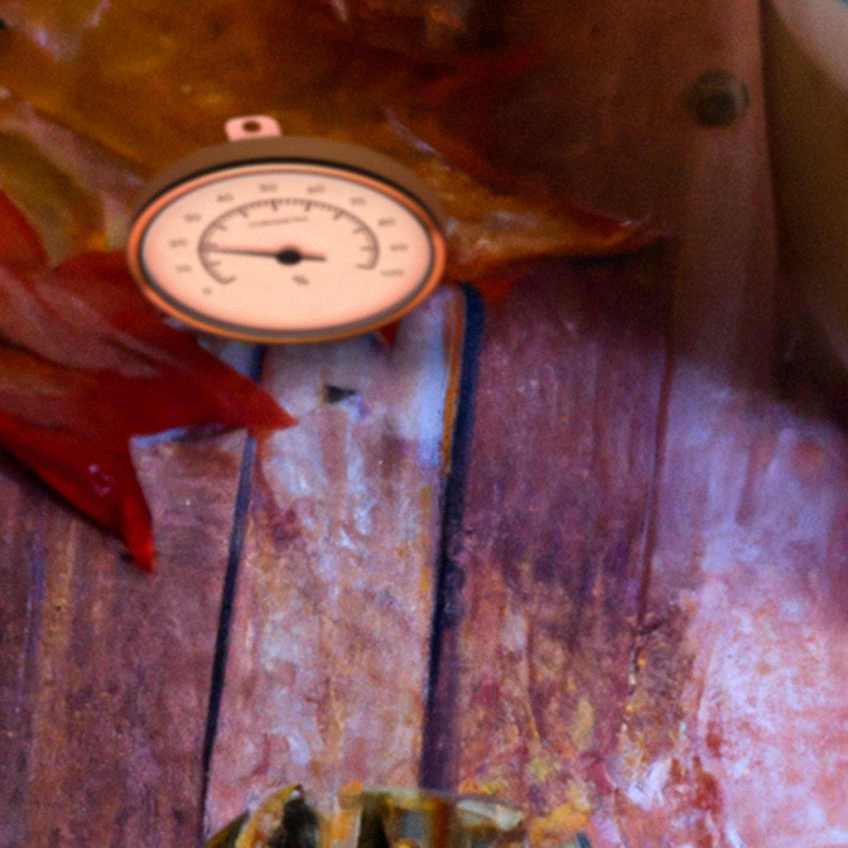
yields 20 %
